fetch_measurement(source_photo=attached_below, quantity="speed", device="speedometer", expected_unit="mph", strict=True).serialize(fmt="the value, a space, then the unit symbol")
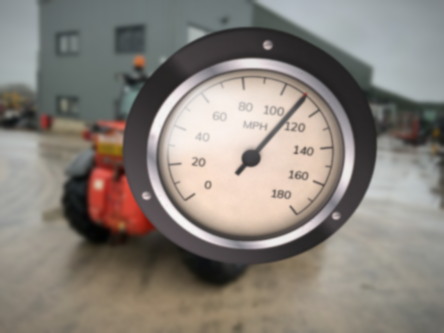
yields 110 mph
